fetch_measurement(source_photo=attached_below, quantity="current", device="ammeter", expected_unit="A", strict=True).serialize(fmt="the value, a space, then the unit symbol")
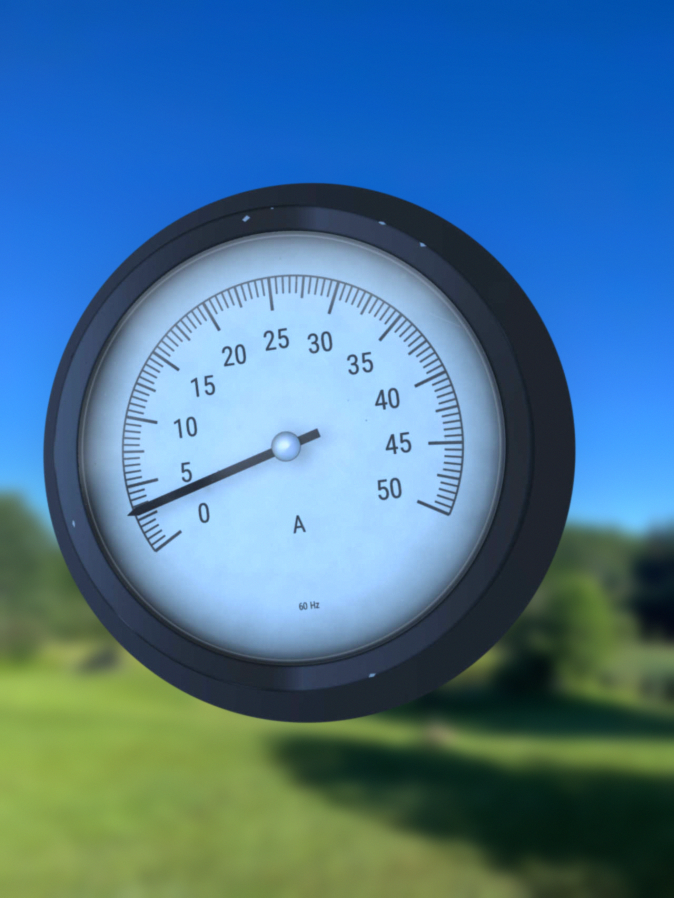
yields 3 A
